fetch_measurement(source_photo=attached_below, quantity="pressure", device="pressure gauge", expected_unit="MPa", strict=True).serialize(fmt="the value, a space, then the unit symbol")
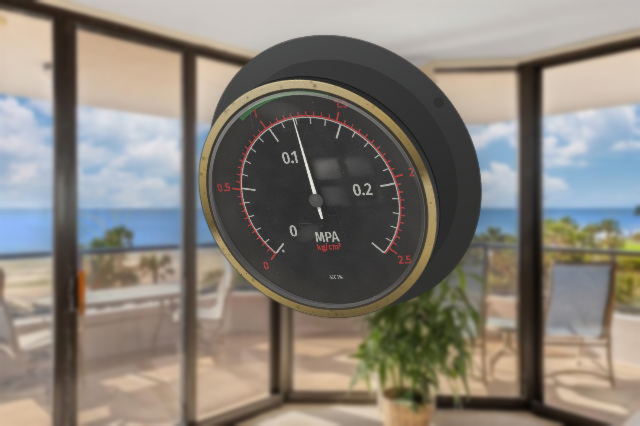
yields 0.12 MPa
